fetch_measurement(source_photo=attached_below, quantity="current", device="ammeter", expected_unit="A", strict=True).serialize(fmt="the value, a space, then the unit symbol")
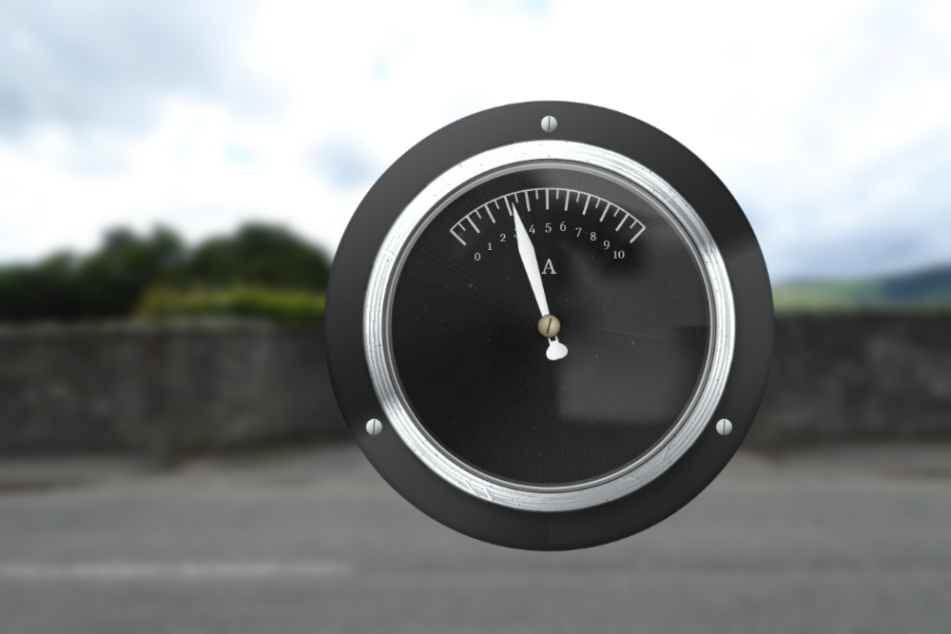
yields 3.25 A
